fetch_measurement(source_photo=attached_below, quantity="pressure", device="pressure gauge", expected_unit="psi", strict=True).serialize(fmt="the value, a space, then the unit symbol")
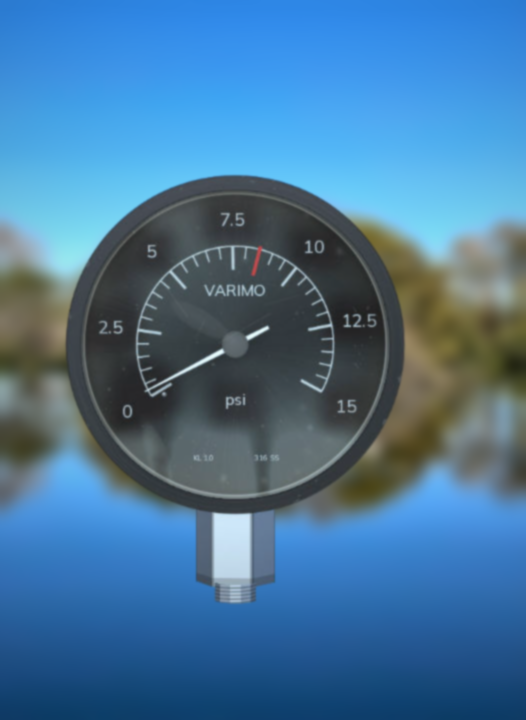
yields 0.25 psi
